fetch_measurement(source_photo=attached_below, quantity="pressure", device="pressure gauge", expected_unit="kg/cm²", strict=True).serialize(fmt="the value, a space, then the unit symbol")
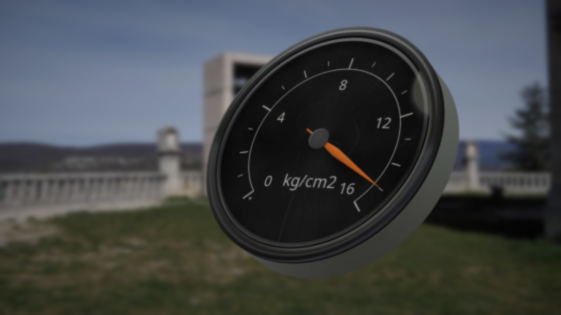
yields 15 kg/cm²
